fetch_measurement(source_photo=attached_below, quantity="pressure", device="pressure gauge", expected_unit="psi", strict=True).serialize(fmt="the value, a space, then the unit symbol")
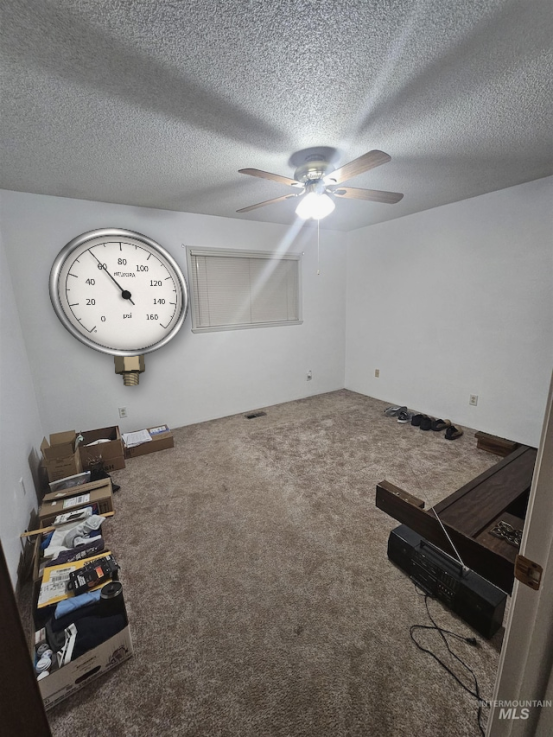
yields 60 psi
